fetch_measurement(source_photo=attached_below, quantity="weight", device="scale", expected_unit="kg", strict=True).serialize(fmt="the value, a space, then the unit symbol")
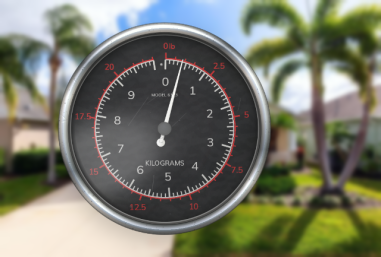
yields 0.4 kg
